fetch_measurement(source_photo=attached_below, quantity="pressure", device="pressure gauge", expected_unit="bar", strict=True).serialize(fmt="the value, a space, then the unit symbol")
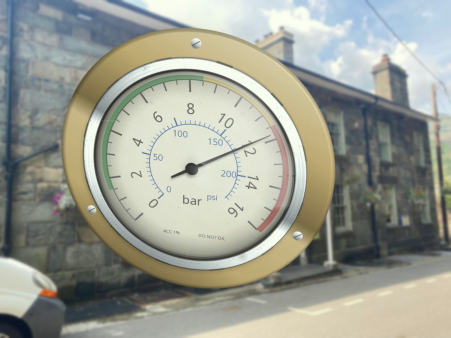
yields 11.75 bar
